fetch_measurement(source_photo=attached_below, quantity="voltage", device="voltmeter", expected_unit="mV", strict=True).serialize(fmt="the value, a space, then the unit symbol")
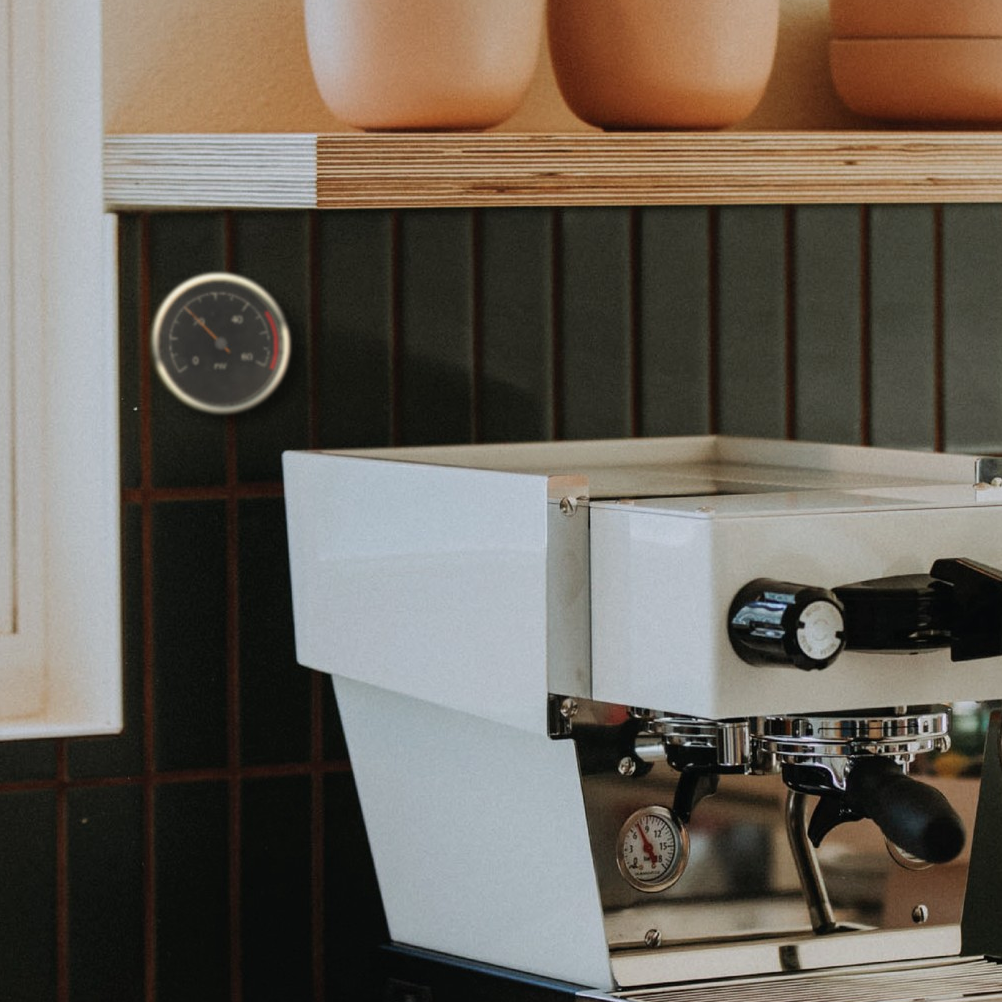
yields 20 mV
